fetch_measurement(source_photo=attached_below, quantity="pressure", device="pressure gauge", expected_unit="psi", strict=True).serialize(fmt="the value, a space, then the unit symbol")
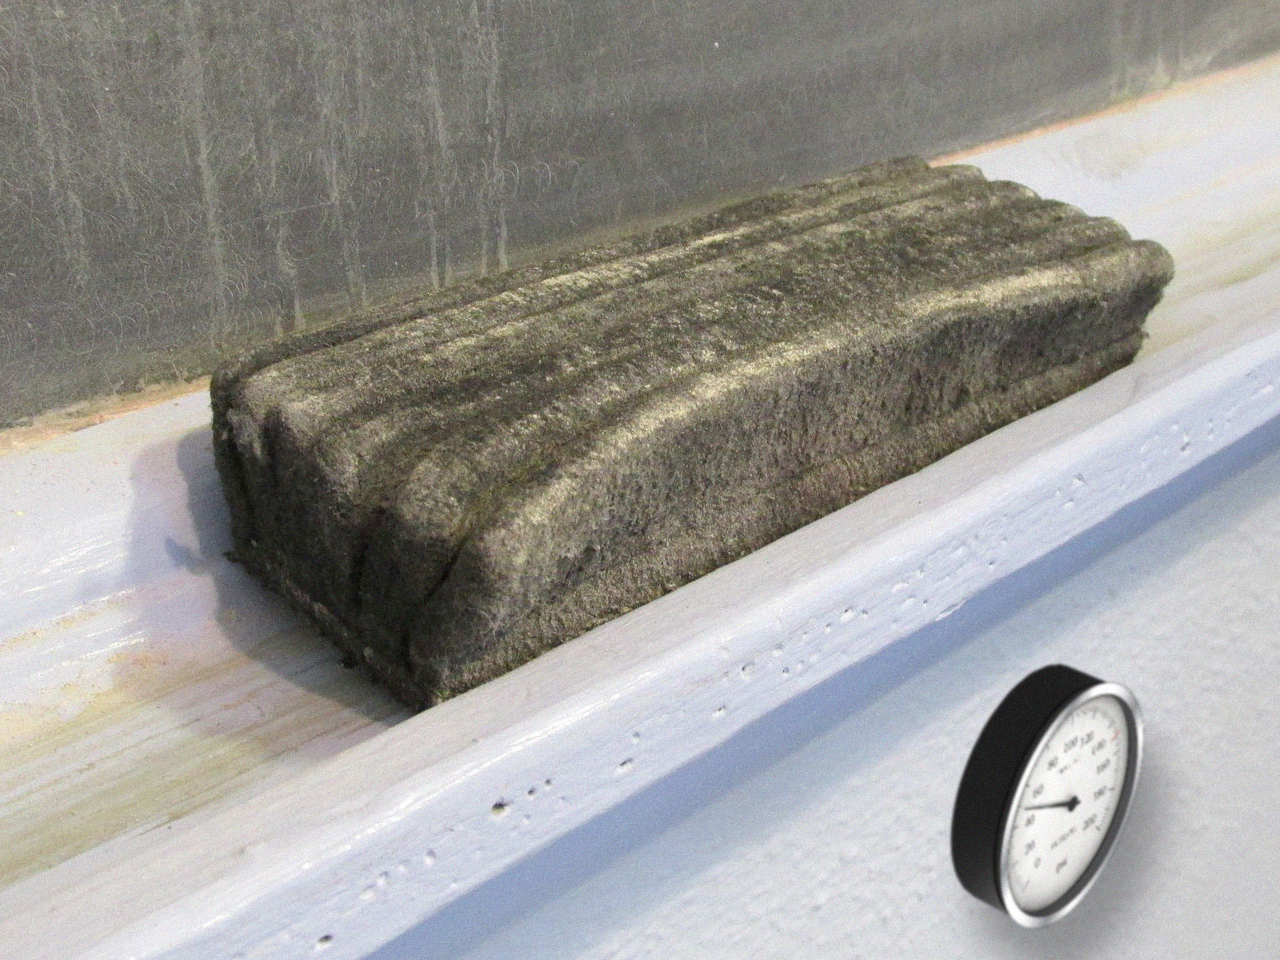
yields 50 psi
